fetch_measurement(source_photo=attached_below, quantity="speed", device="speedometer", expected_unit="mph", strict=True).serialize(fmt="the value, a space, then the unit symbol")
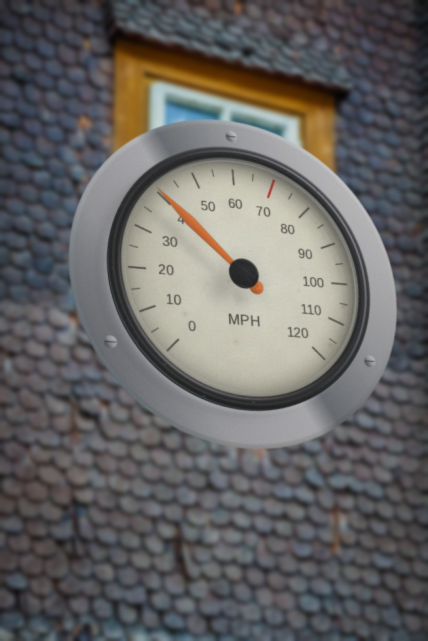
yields 40 mph
